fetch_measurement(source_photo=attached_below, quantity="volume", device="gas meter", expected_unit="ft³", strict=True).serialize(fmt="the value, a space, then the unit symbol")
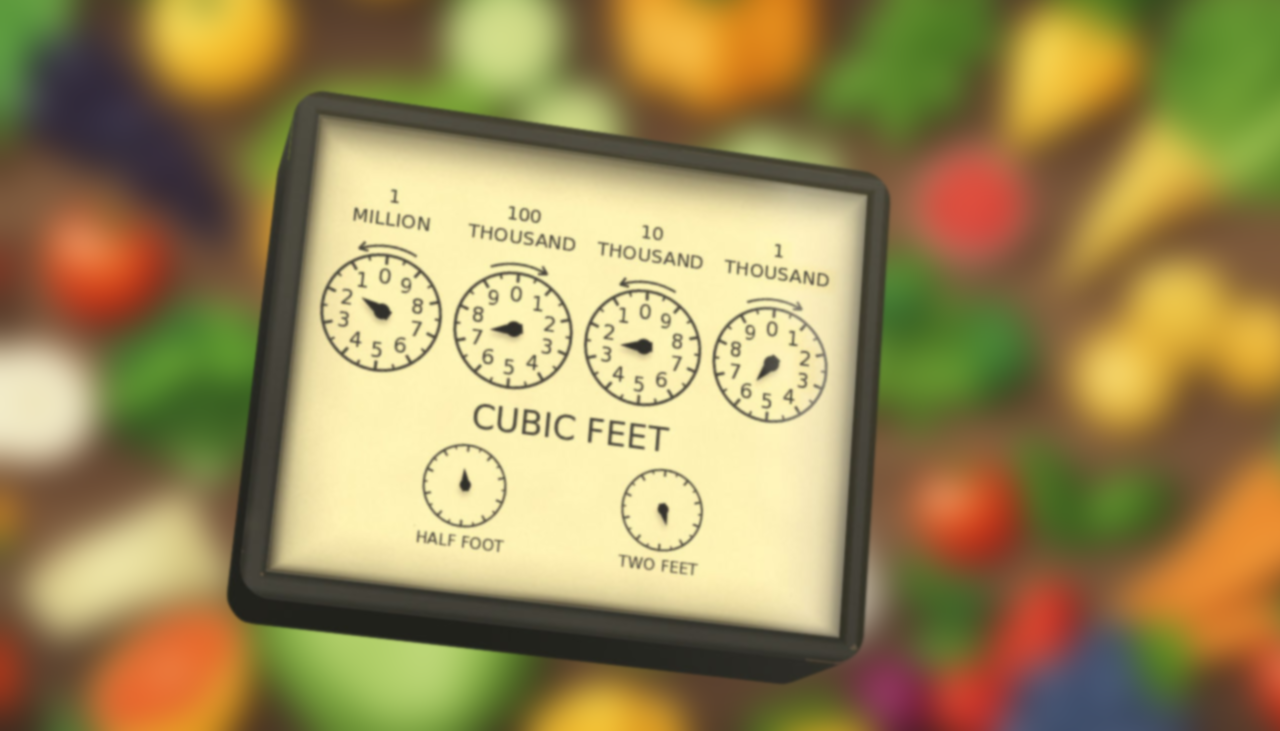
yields 172600 ft³
